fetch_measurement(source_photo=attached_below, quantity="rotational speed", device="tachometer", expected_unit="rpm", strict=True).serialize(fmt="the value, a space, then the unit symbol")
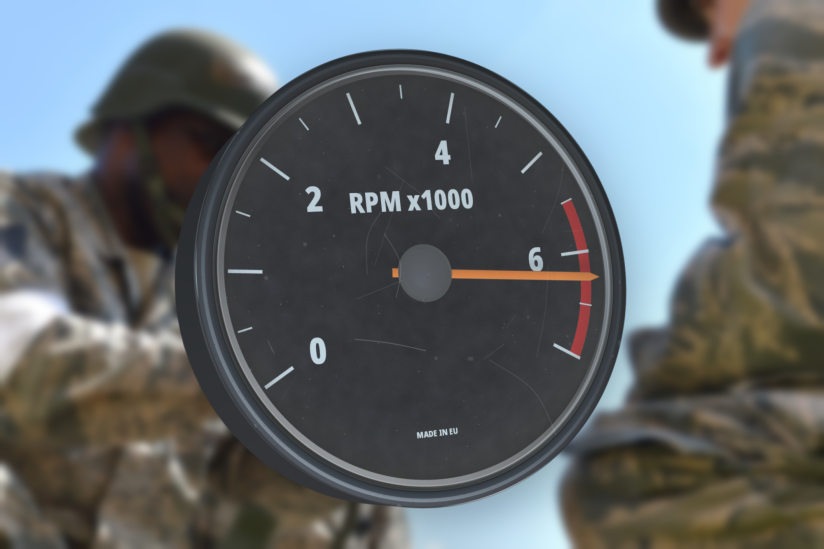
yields 6250 rpm
